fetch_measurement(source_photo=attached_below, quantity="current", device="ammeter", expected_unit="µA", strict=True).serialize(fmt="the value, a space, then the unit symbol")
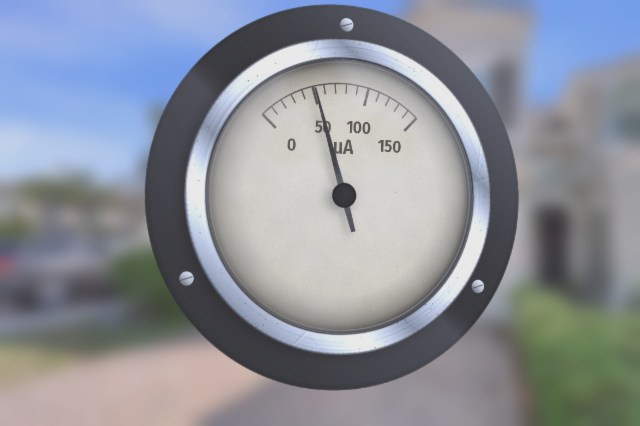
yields 50 µA
